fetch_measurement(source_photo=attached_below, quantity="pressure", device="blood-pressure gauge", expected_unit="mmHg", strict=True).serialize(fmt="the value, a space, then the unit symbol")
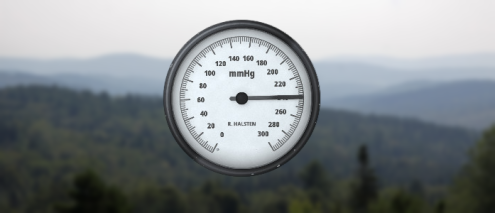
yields 240 mmHg
